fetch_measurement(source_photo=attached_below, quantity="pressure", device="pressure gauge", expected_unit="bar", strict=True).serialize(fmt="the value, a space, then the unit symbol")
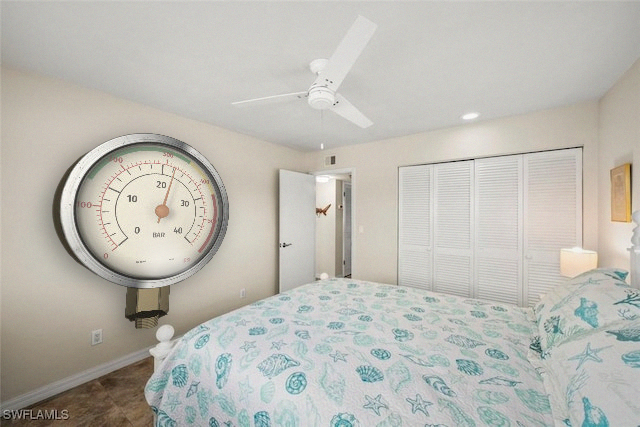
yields 22 bar
